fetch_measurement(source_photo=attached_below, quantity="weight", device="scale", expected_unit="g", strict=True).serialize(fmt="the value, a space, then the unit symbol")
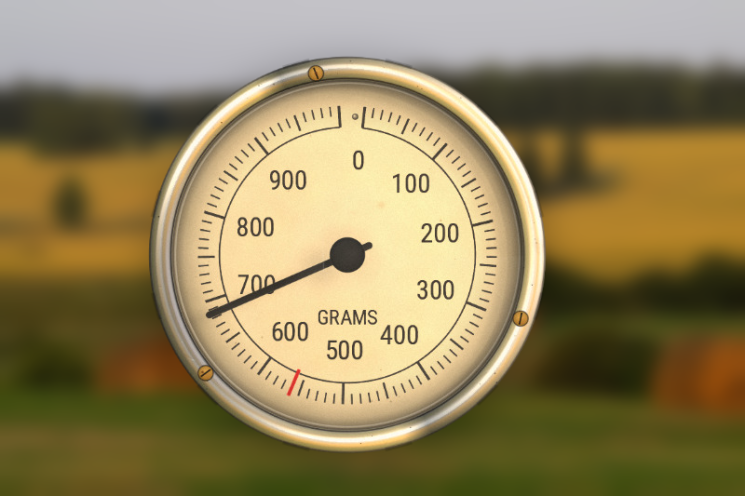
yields 685 g
